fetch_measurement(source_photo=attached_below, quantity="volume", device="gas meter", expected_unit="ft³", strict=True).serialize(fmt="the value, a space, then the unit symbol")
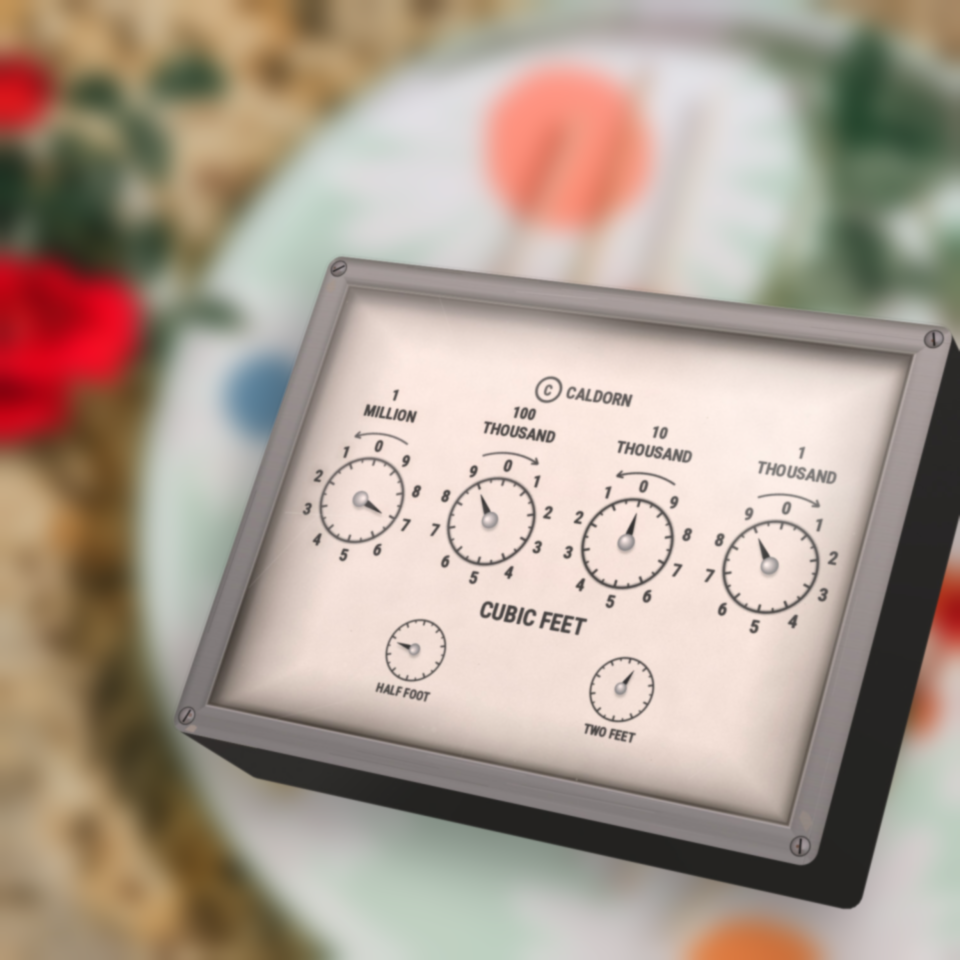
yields 689900 ft³
